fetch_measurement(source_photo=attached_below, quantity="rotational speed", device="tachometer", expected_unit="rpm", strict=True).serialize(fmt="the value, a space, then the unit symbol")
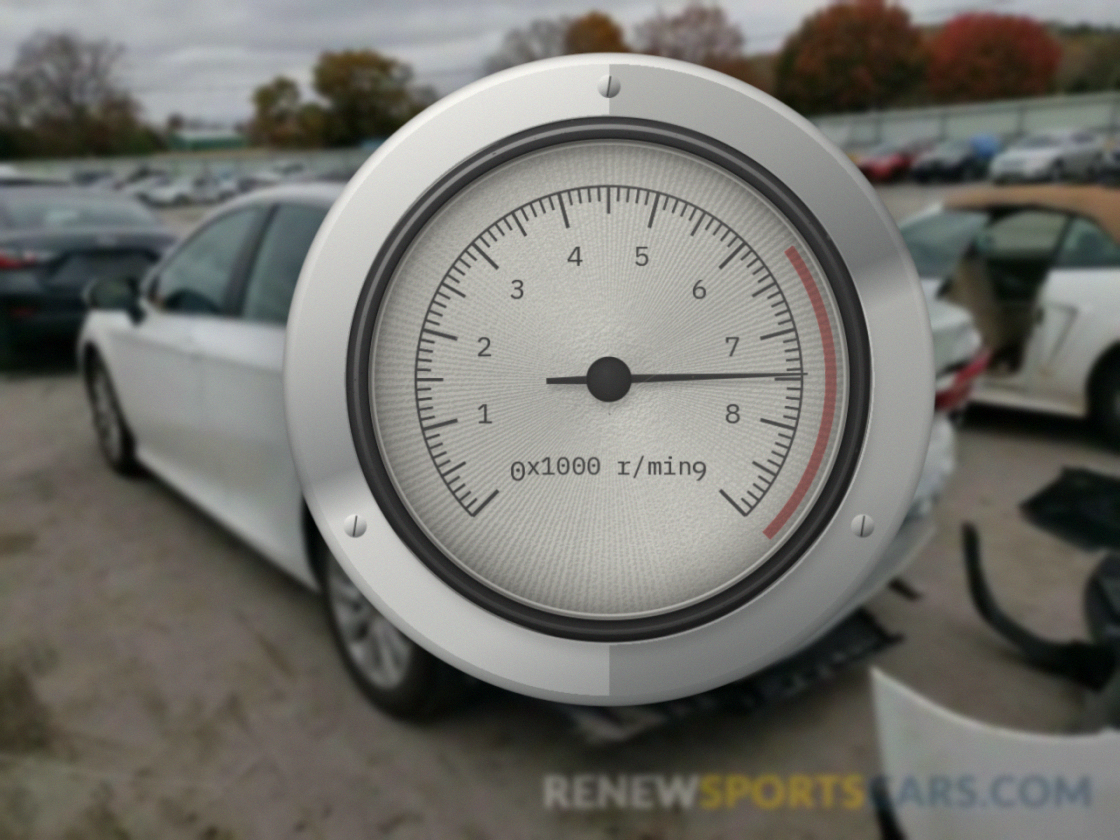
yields 7450 rpm
